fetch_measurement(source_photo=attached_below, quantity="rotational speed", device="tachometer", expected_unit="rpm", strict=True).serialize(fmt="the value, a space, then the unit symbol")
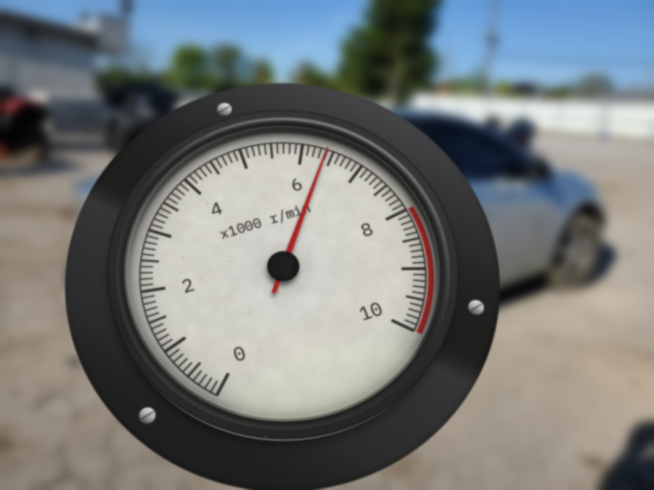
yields 6400 rpm
